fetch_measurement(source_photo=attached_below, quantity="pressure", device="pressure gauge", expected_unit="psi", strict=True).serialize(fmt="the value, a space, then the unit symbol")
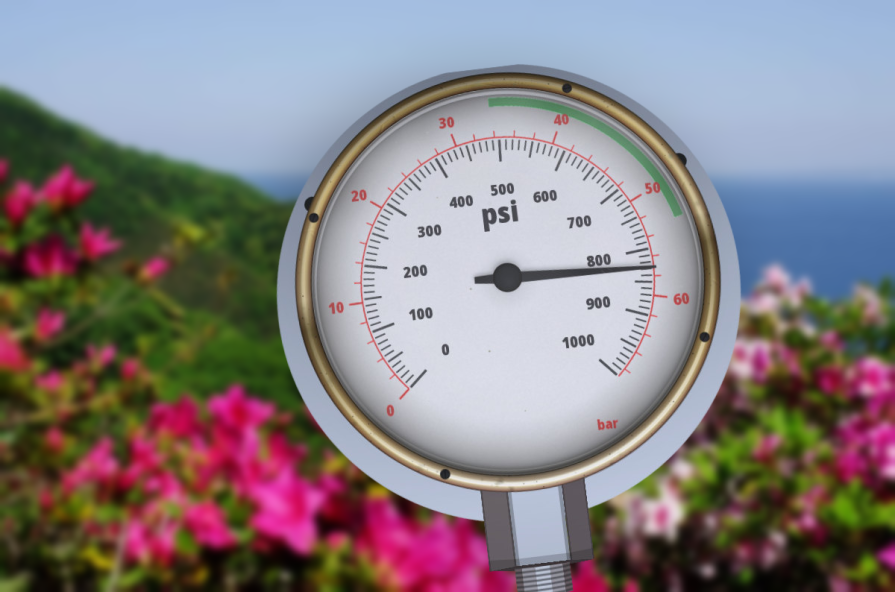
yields 830 psi
